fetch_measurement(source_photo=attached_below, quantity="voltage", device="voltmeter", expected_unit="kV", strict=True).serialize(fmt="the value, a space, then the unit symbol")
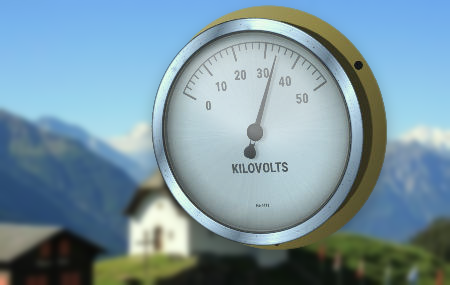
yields 34 kV
